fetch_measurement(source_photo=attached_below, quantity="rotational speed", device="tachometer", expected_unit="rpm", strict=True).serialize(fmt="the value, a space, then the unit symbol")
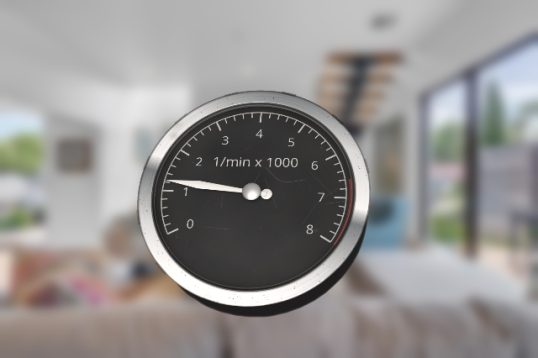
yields 1200 rpm
